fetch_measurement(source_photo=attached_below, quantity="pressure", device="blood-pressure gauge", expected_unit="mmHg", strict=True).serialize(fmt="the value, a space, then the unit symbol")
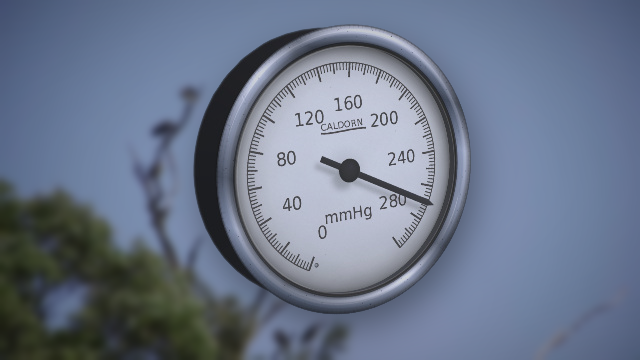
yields 270 mmHg
